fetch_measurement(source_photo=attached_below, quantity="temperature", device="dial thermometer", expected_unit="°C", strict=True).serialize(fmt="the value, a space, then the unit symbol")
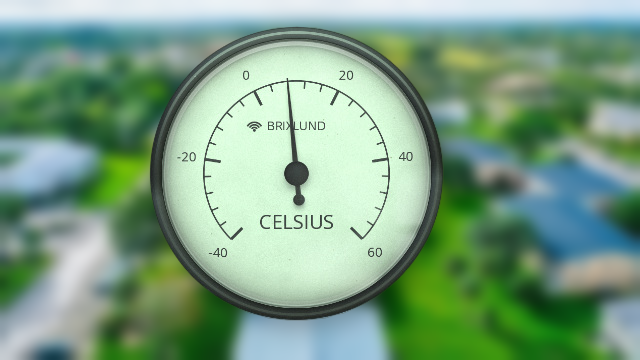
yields 8 °C
